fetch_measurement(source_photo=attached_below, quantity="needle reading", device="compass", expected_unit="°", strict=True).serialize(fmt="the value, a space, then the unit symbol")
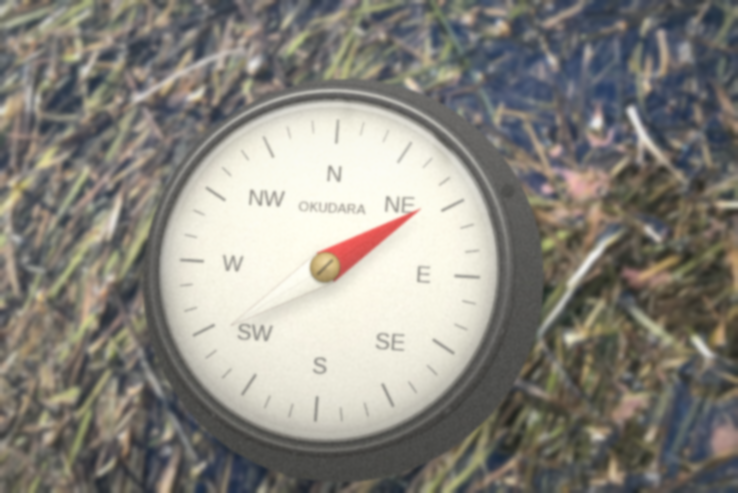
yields 55 °
